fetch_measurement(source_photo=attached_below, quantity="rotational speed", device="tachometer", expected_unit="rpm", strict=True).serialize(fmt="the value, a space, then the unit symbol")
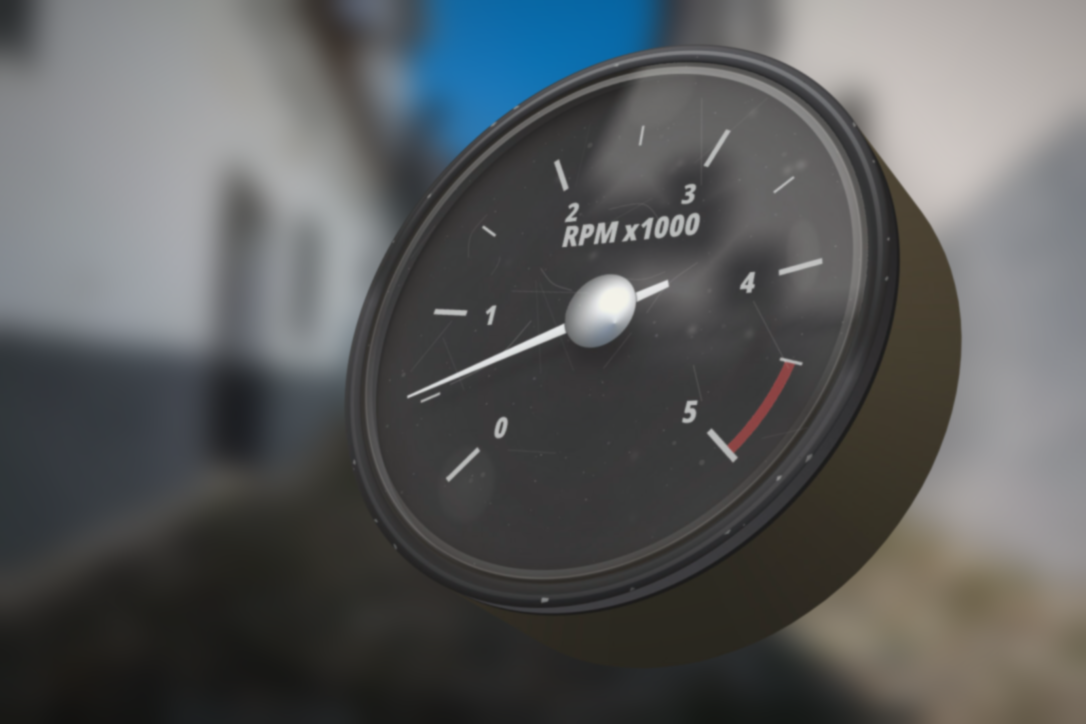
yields 500 rpm
